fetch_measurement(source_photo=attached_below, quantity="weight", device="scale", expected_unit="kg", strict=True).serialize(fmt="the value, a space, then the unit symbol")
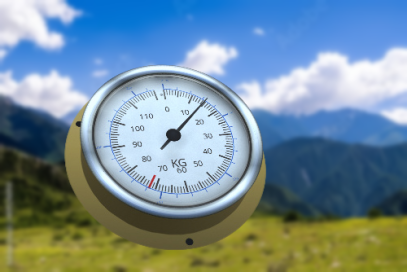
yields 15 kg
